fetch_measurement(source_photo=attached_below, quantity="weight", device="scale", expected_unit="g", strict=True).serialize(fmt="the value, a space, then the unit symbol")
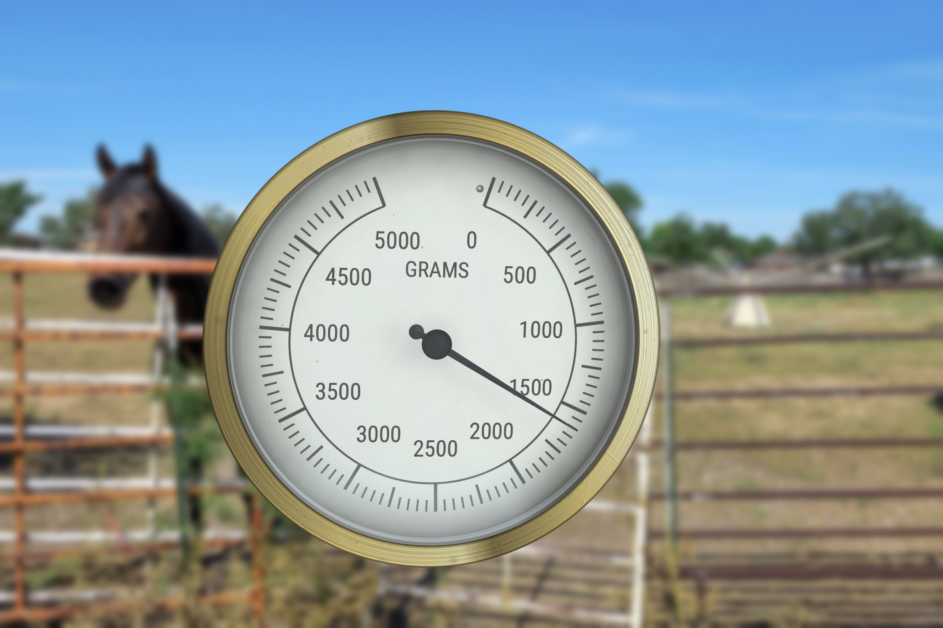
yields 1600 g
